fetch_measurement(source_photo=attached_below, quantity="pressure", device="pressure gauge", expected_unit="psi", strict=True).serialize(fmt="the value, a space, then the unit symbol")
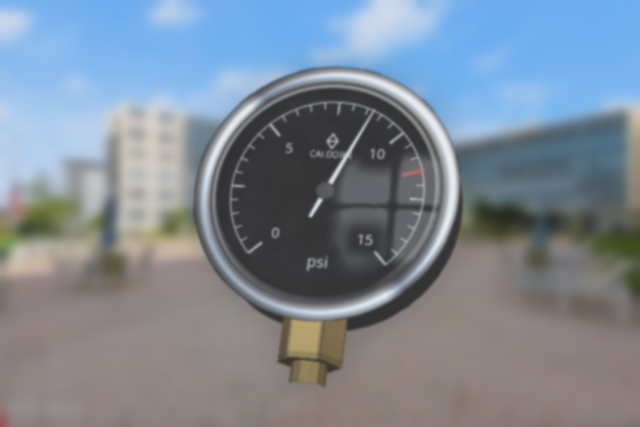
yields 8.75 psi
